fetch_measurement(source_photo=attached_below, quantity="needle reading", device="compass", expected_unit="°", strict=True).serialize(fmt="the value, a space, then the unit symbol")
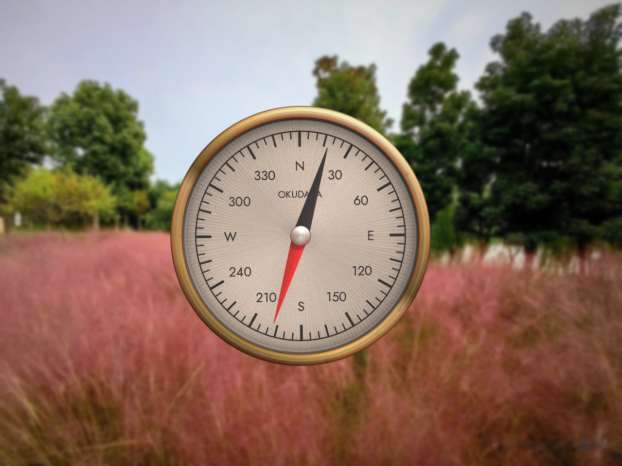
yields 197.5 °
